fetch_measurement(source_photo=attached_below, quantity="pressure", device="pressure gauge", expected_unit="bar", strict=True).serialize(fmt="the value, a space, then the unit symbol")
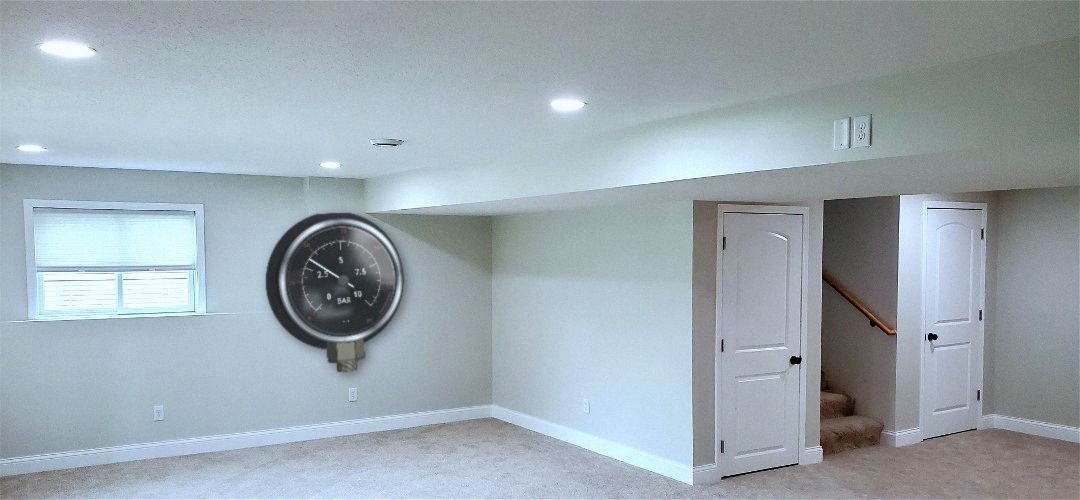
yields 3 bar
